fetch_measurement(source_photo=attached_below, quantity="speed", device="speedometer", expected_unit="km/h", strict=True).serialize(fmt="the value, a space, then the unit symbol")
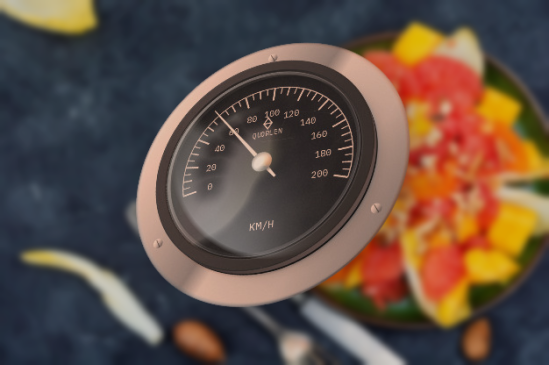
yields 60 km/h
